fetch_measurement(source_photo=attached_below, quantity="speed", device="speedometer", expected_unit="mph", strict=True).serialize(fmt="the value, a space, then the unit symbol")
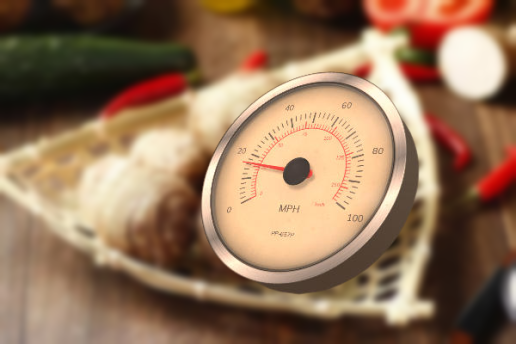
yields 16 mph
